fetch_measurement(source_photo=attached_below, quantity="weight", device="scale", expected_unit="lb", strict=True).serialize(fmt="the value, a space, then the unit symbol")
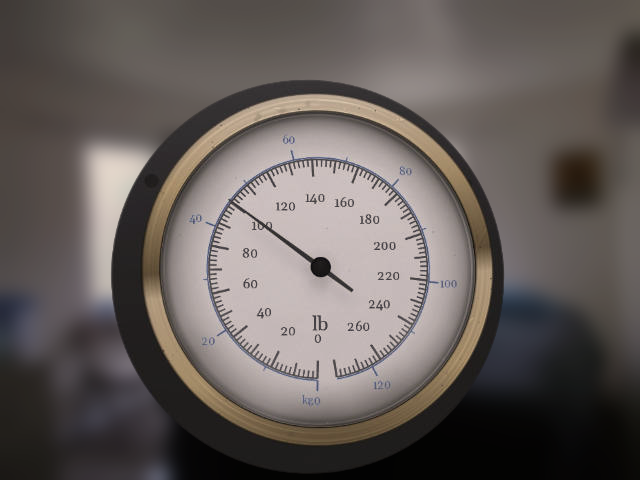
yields 100 lb
